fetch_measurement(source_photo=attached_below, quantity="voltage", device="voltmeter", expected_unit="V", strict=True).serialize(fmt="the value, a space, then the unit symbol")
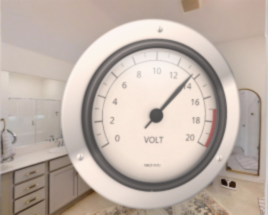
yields 13.5 V
